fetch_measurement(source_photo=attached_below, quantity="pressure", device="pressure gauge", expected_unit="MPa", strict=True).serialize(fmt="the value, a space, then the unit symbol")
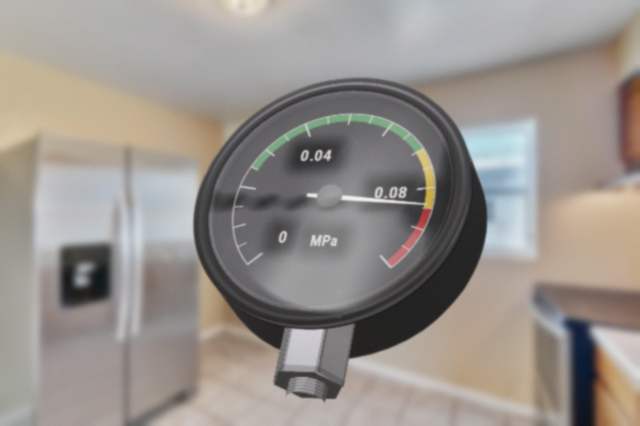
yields 0.085 MPa
